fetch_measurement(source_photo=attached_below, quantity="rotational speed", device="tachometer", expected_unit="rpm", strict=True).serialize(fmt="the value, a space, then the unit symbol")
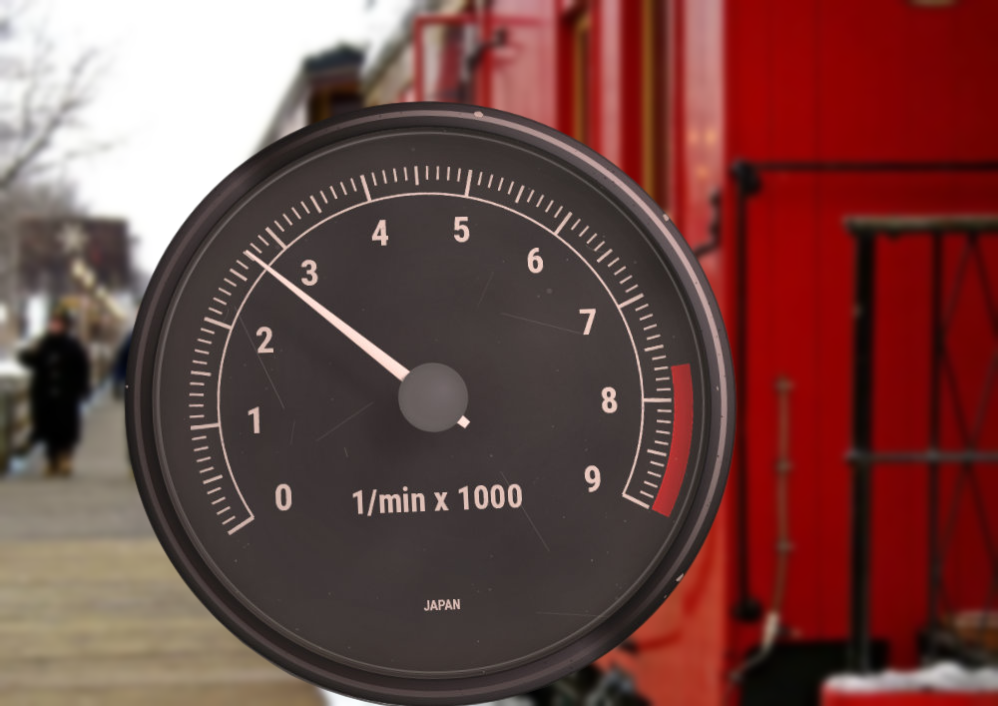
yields 2700 rpm
